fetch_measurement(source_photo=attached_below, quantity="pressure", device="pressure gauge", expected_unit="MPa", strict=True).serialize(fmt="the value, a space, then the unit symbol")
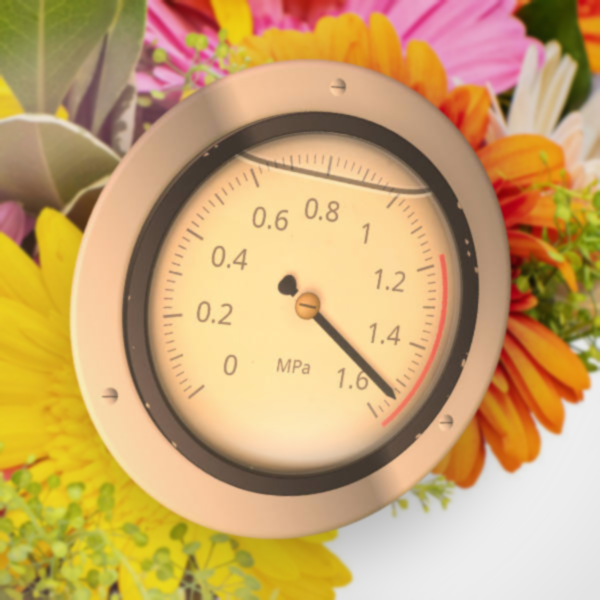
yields 1.54 MPa
